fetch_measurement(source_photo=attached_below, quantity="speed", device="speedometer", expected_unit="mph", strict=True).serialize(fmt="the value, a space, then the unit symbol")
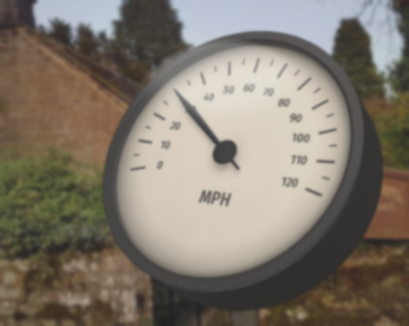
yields 30 mph
